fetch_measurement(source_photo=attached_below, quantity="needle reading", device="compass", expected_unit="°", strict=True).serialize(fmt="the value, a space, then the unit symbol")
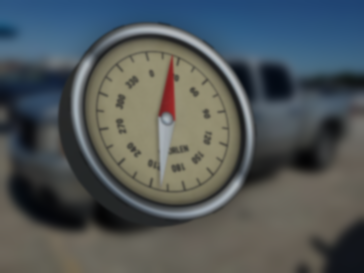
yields 22.5 °
